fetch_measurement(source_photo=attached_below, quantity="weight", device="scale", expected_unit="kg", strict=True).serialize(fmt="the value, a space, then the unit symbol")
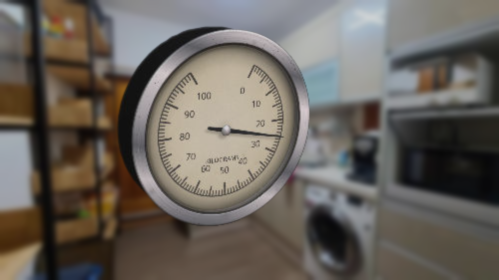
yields 25 kg
